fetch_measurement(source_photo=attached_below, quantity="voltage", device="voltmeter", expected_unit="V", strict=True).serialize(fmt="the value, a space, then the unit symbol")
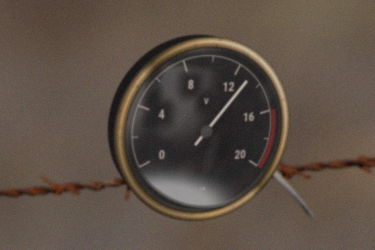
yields 13 V
